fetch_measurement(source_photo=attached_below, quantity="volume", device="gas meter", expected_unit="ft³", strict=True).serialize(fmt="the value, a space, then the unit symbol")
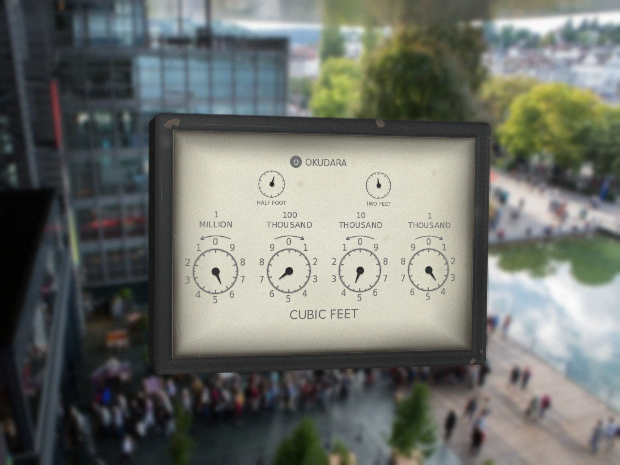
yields 564400 ft³
